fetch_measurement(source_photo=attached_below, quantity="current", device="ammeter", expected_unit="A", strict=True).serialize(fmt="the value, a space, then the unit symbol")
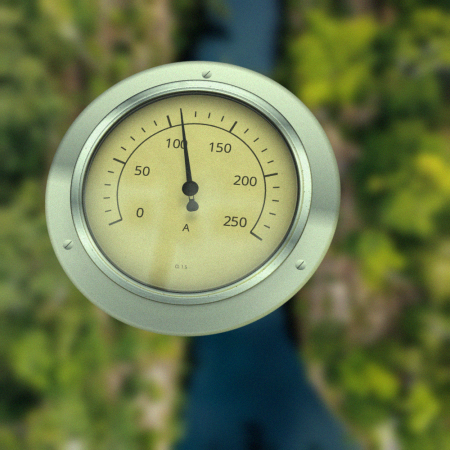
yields 110 A
